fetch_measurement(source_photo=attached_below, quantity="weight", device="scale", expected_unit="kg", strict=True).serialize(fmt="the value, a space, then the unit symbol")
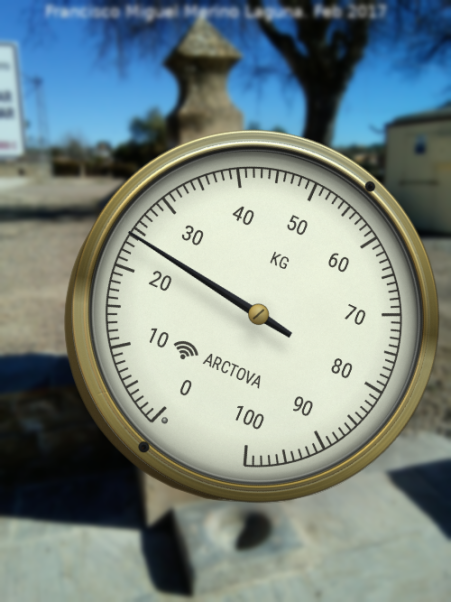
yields 24 kg
